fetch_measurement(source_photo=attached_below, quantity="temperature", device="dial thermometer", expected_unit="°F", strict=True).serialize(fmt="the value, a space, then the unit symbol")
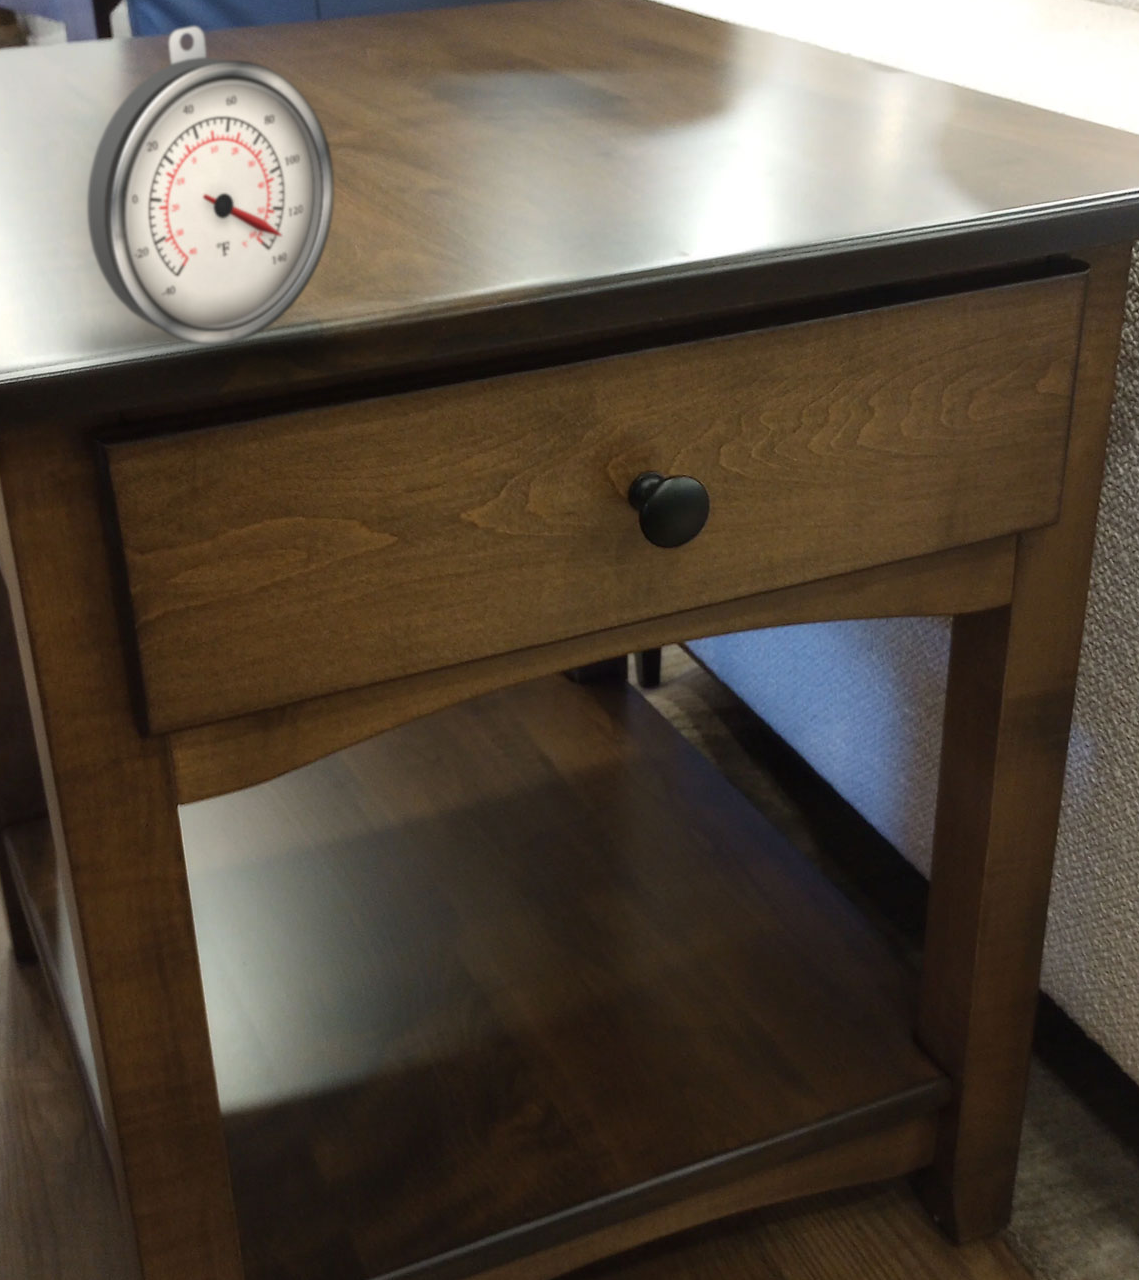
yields 132 °F
